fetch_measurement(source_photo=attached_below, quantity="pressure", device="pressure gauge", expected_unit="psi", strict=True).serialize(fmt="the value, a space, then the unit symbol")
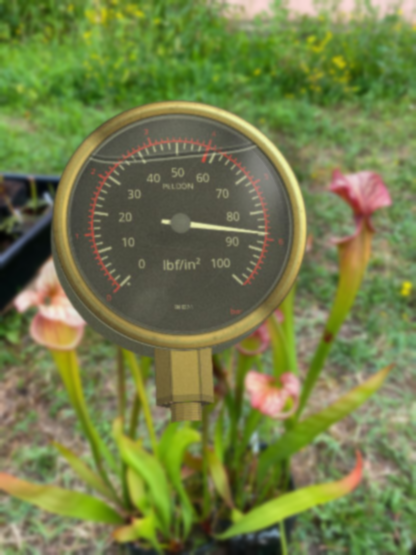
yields 86 psi
